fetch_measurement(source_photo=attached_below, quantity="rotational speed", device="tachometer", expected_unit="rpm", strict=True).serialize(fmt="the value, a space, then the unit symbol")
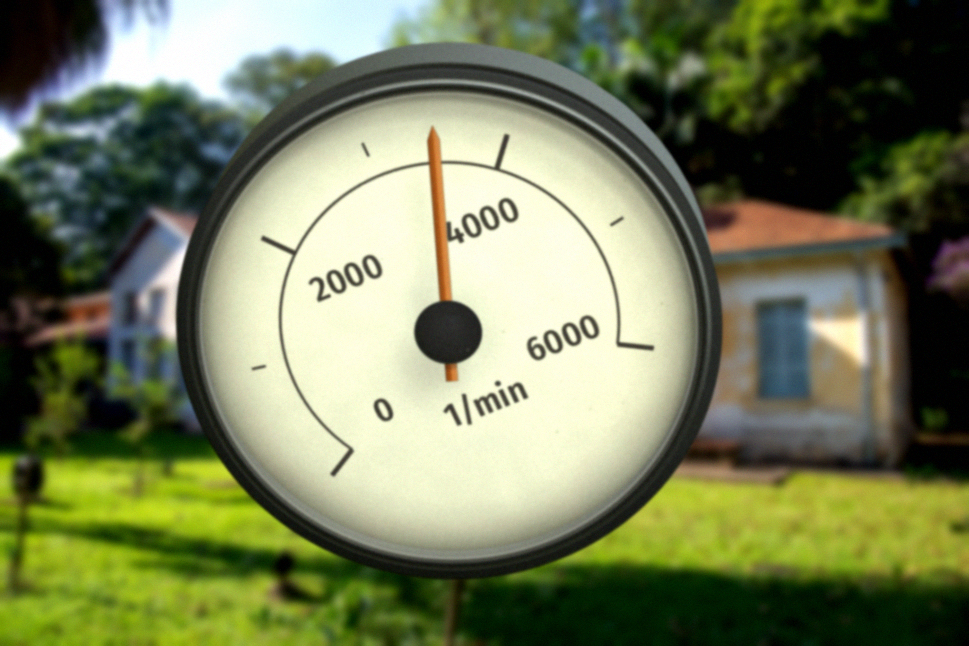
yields 3500 rpm
